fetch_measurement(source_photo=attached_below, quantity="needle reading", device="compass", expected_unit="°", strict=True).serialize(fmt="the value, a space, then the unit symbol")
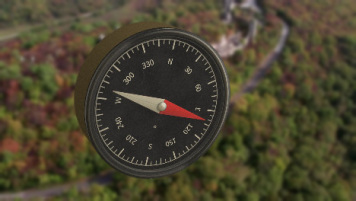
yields 100 °
